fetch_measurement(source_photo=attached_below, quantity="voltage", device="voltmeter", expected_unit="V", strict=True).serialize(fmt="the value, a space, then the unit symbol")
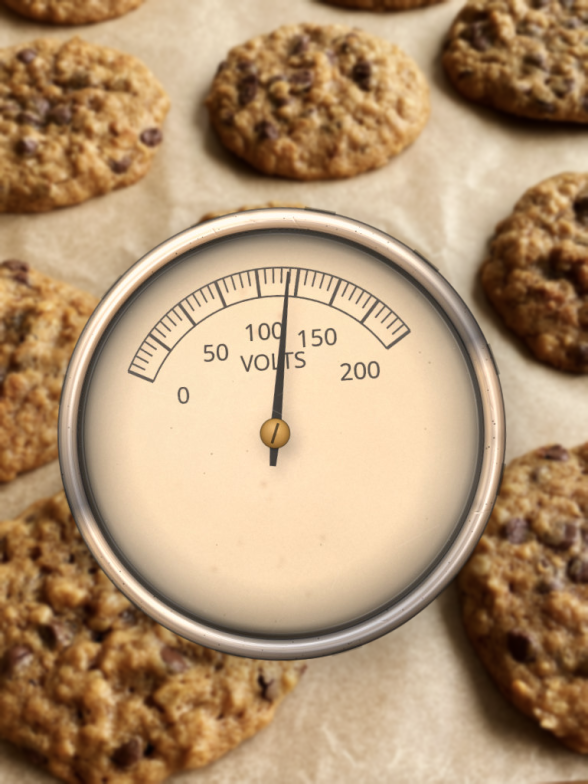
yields 120 V
